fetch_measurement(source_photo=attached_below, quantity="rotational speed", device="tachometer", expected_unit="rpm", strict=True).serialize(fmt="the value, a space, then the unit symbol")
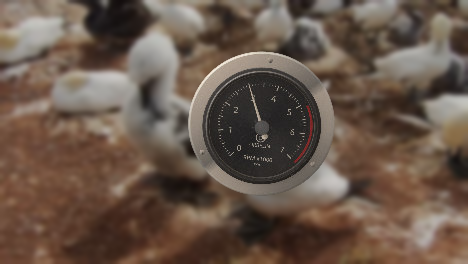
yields 3000 rpm
